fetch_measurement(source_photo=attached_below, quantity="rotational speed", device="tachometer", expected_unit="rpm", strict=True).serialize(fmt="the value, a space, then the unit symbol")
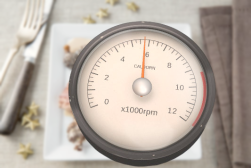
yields 5750 rpm
